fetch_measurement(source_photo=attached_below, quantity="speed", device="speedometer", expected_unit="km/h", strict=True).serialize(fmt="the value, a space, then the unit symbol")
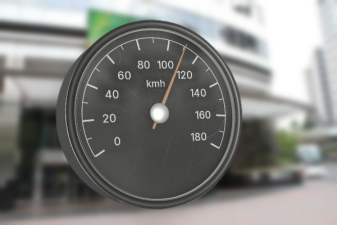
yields 110 km/h
